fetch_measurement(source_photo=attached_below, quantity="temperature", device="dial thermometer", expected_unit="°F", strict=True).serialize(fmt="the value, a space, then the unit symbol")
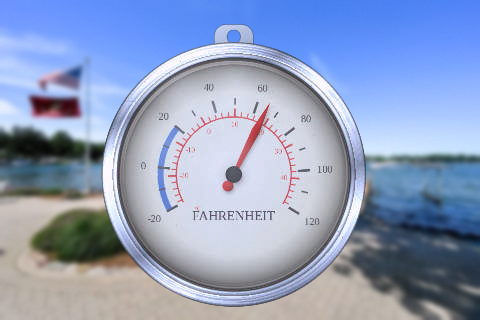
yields 65 °F
